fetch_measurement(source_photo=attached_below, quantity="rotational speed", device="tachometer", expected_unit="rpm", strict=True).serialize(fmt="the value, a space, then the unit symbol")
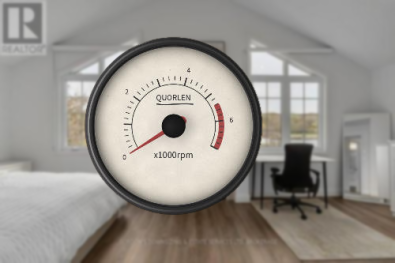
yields 0 rpm
